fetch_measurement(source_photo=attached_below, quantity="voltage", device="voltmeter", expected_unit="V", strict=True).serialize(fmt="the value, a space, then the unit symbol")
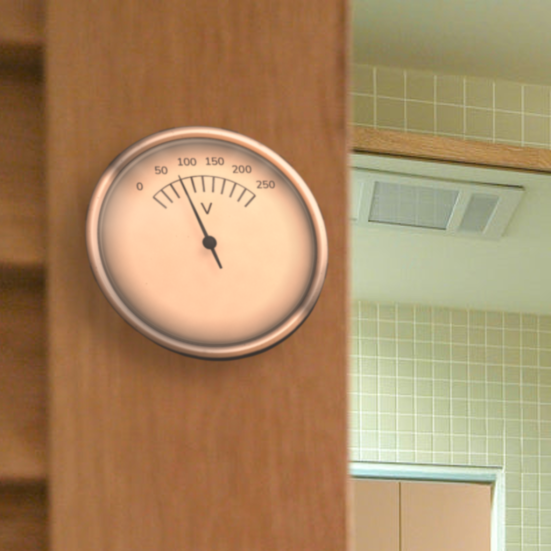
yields 75 V
